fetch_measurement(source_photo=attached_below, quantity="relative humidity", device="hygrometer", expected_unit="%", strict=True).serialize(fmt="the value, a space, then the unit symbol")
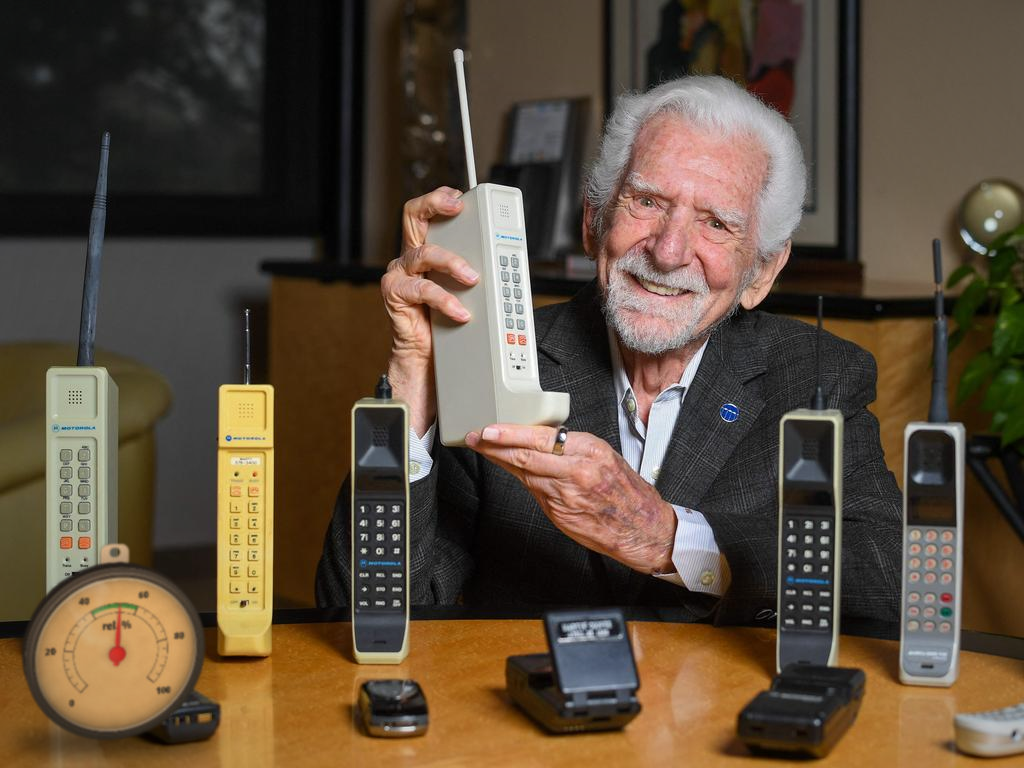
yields 52 %
